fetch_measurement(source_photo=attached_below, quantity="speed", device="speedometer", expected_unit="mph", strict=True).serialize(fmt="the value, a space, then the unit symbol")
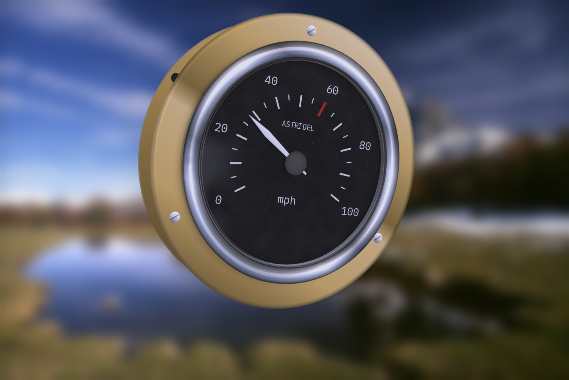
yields 27.5 mph
